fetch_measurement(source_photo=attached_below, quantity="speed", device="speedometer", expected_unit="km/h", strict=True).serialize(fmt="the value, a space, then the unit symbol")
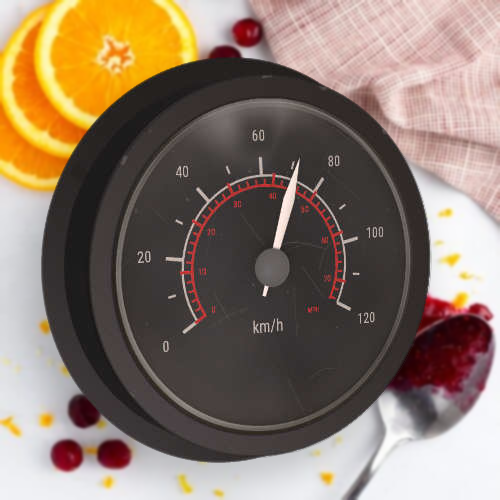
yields 70 km/h
